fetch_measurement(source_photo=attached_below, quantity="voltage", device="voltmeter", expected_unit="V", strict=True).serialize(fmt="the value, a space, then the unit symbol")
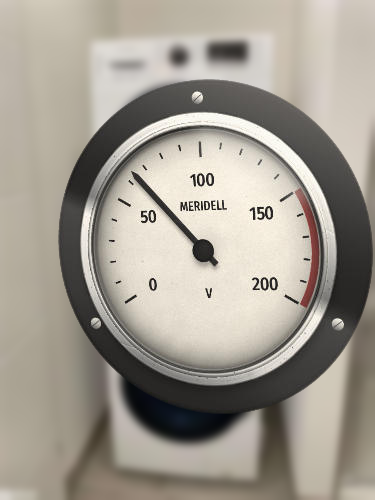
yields 65 V
